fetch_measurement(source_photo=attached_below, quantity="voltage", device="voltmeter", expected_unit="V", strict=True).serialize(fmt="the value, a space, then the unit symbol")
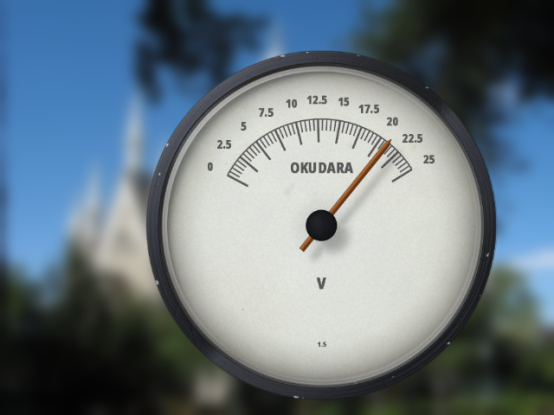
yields 21 V
